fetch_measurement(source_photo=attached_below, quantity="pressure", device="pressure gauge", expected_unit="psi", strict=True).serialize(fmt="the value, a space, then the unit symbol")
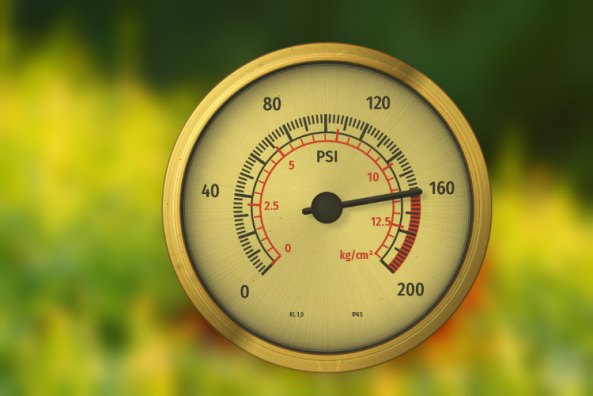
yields 160 psi
